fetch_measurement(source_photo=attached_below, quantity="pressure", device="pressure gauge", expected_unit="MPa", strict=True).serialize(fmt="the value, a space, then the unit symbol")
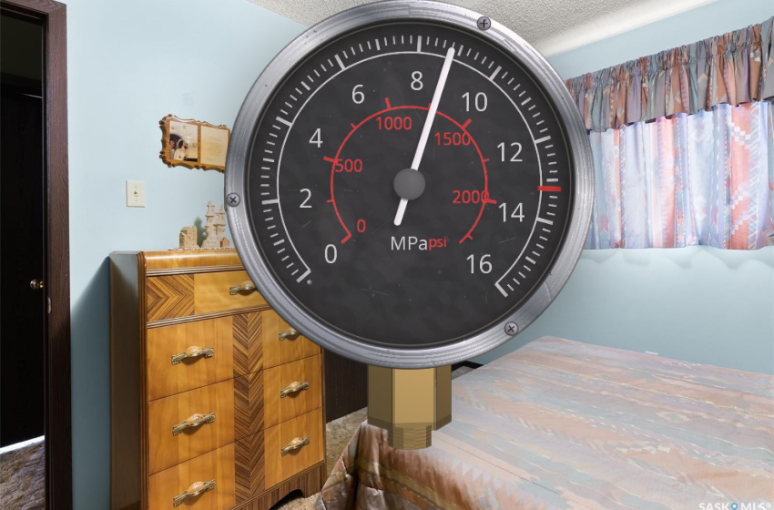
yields 8.8 MPa
